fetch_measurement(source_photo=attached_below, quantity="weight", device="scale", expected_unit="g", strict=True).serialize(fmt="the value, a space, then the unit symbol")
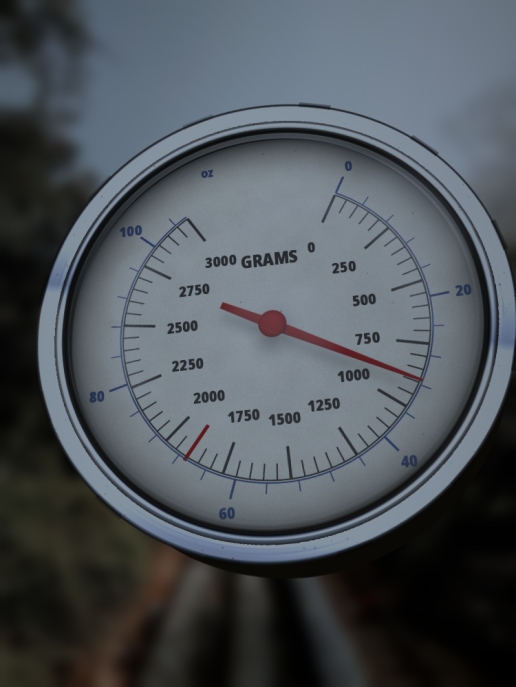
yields 900 g
